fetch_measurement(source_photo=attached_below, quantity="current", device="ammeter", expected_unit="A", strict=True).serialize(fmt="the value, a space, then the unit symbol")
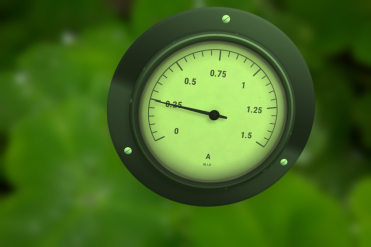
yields 0.25 A
